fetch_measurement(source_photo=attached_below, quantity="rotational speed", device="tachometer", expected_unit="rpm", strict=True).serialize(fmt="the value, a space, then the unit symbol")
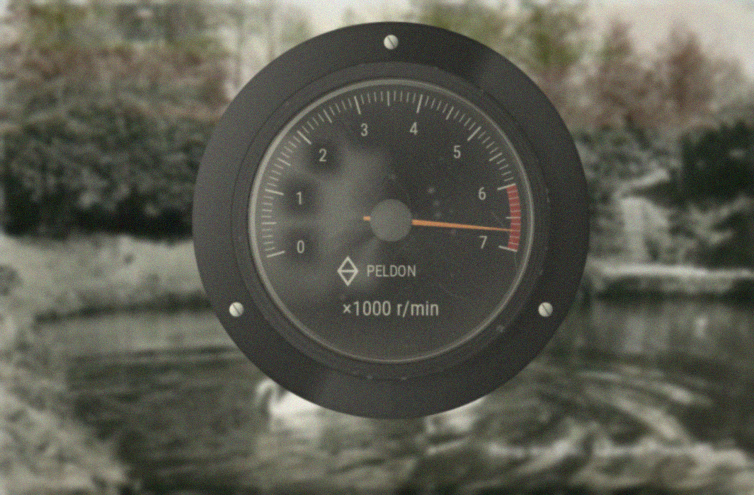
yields 6700 rpm
